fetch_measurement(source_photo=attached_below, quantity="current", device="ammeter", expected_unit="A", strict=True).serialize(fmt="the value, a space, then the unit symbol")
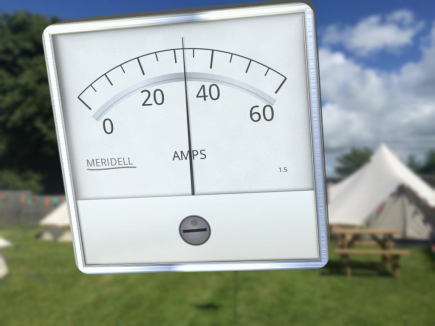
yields 32.5 A
